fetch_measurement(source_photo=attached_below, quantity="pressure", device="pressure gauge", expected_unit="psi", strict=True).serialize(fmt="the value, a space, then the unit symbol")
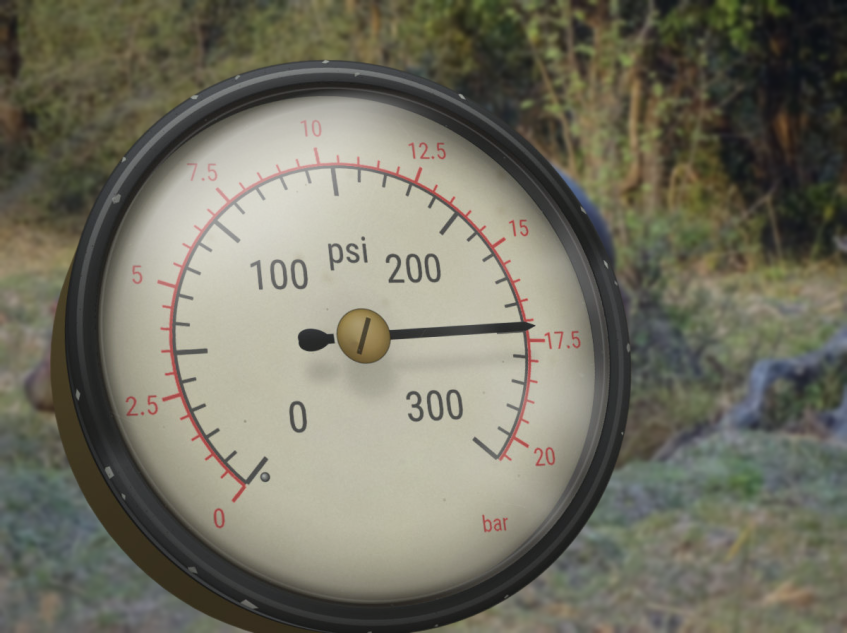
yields 250 psi
